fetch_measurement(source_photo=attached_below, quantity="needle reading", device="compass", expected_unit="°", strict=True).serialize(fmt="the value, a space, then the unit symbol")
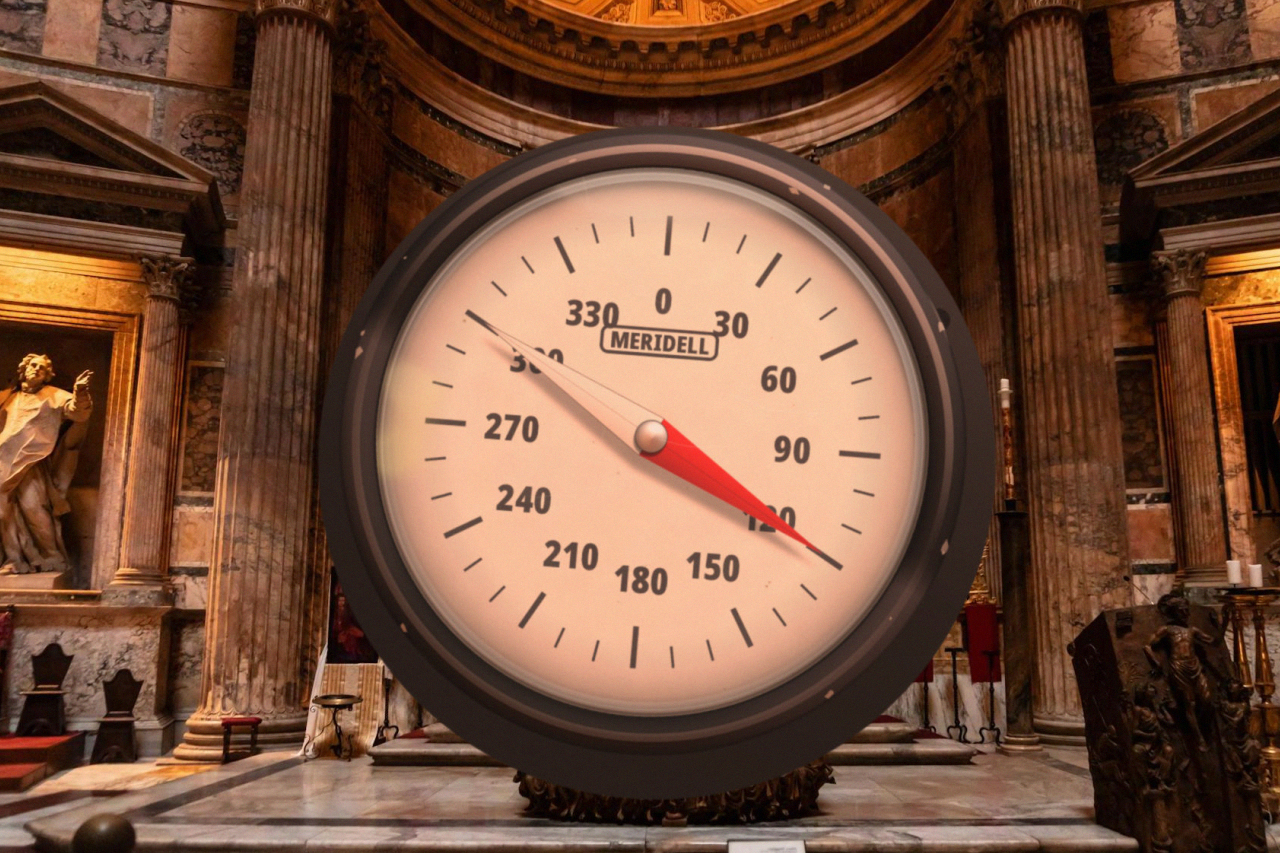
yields 120 °
